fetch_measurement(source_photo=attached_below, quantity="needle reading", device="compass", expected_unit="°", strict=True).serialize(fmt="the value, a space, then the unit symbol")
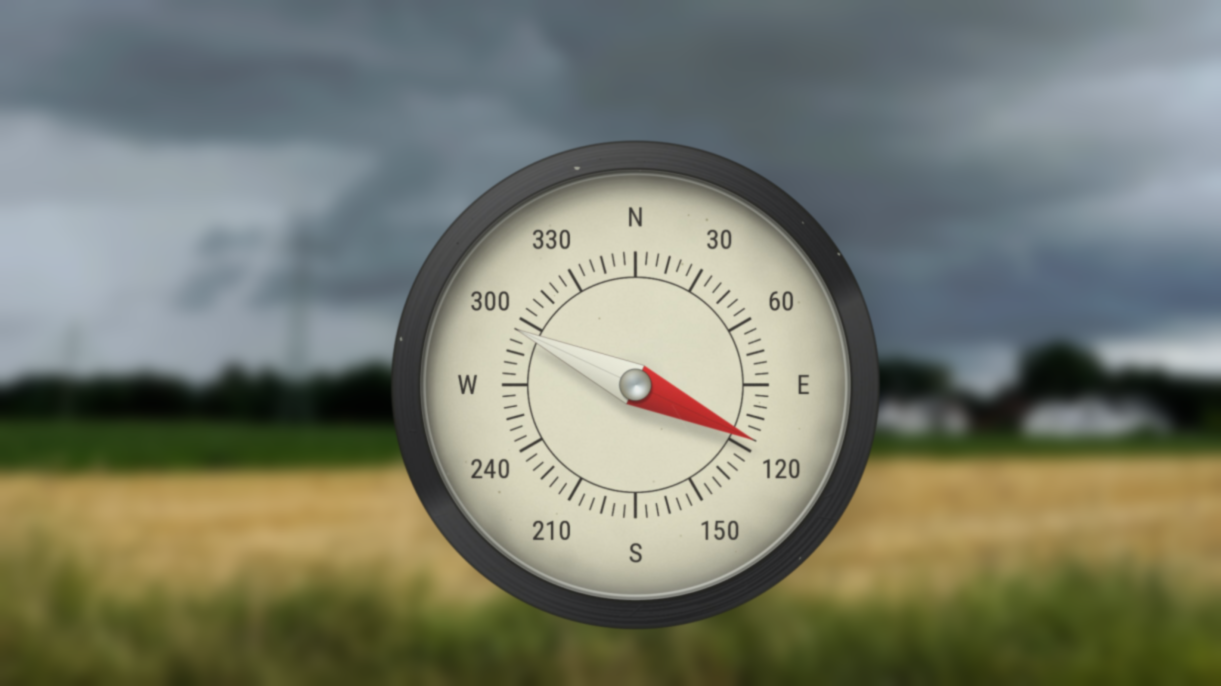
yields 115 °
